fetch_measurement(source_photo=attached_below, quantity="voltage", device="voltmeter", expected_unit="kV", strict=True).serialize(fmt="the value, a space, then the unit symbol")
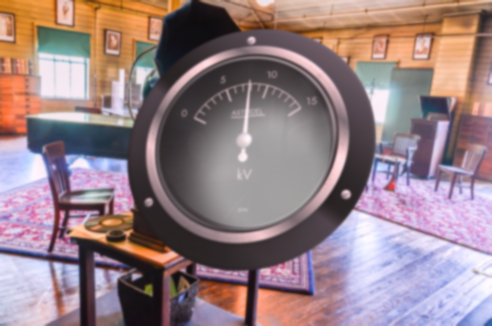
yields 8 kV
